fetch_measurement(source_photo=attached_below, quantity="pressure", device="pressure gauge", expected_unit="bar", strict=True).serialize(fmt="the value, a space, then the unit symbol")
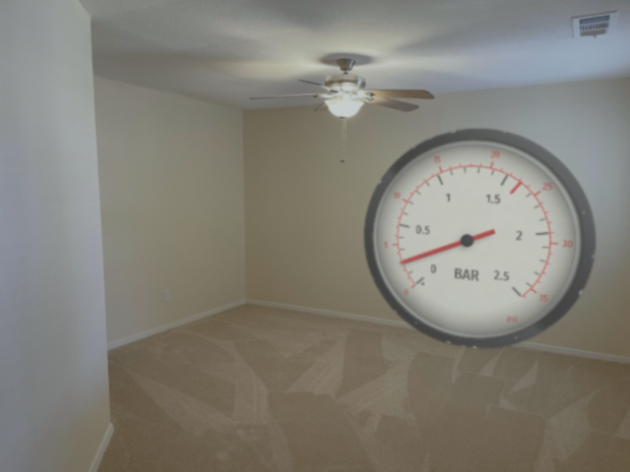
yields 0.2 bar
